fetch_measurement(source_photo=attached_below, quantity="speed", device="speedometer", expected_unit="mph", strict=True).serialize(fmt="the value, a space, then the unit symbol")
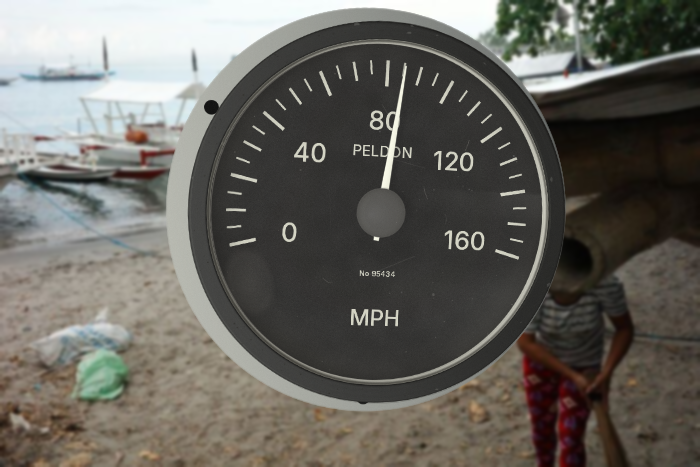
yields 85 mph
